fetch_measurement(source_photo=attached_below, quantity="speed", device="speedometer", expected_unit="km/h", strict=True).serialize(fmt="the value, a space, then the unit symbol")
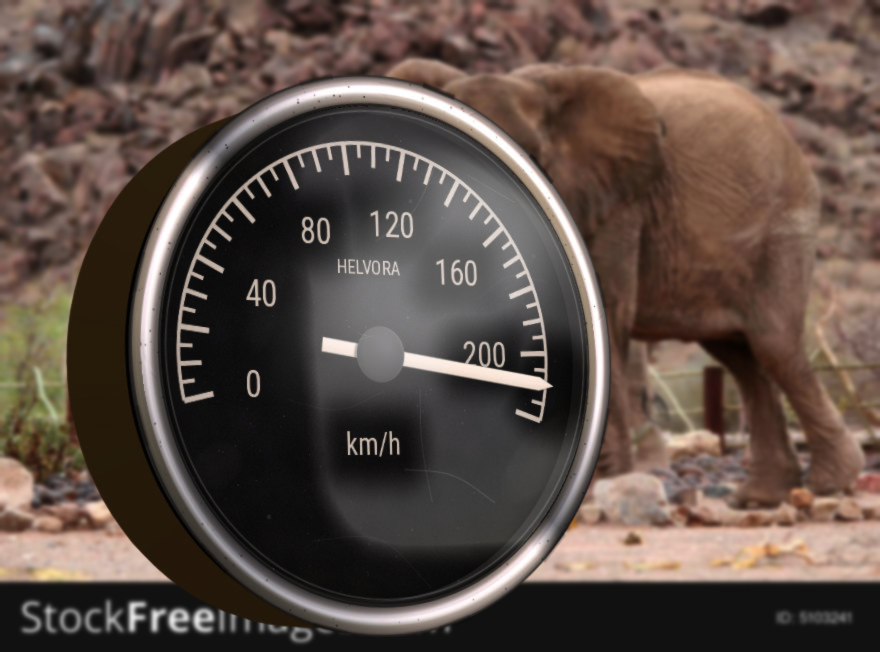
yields 210 km/h
